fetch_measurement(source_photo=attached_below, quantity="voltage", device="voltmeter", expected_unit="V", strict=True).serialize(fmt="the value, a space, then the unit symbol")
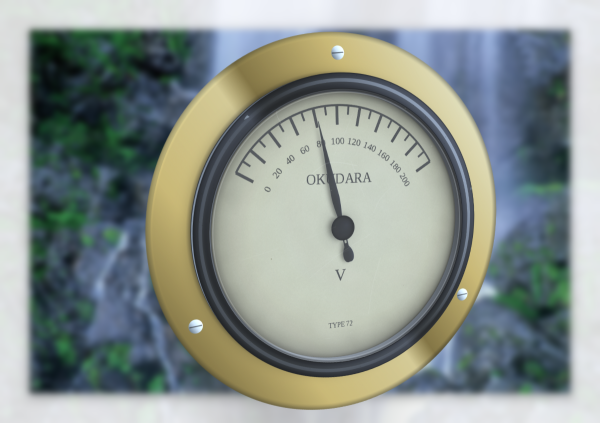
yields 80 V
